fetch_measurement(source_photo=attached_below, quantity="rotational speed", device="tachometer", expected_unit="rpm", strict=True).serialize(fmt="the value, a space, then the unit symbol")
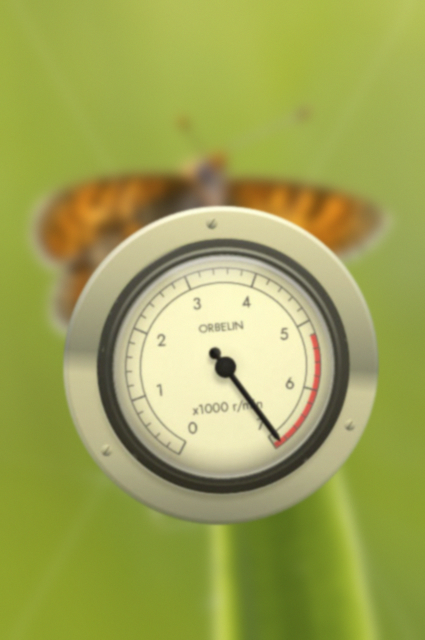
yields 6900 rpm
